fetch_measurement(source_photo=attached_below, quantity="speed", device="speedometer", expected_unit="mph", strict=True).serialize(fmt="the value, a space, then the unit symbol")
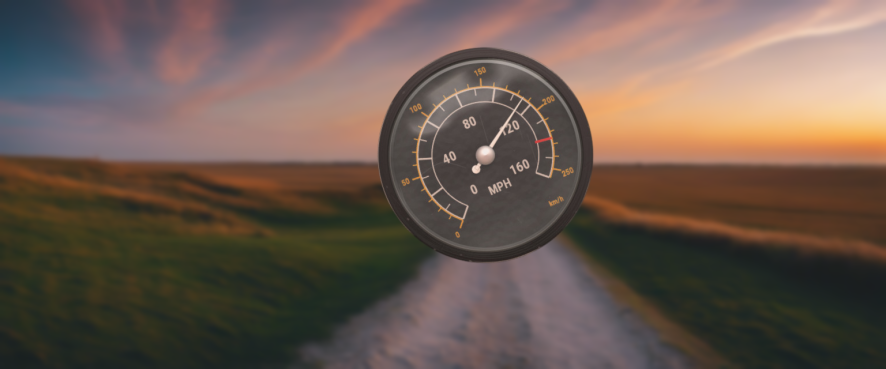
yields 115 mph
